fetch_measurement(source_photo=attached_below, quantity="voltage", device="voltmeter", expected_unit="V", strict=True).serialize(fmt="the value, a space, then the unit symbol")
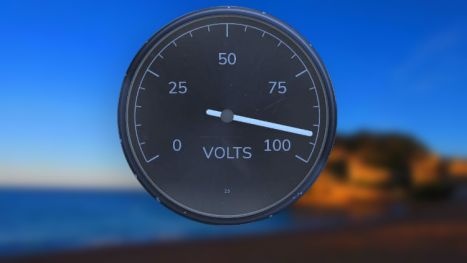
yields 92.5 V
